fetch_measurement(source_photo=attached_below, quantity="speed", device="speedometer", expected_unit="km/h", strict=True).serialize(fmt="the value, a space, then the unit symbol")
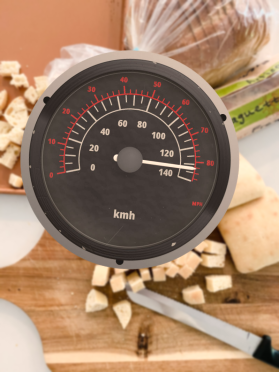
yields 132.5 km/h
